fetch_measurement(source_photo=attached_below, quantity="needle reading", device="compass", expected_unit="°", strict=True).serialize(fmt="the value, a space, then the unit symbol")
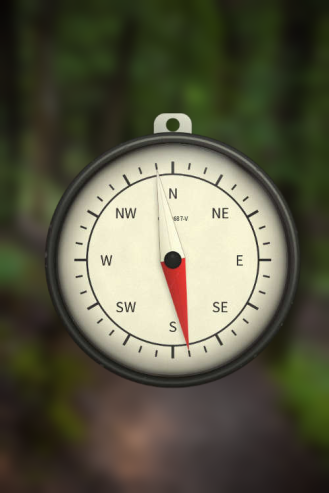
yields 170 °
